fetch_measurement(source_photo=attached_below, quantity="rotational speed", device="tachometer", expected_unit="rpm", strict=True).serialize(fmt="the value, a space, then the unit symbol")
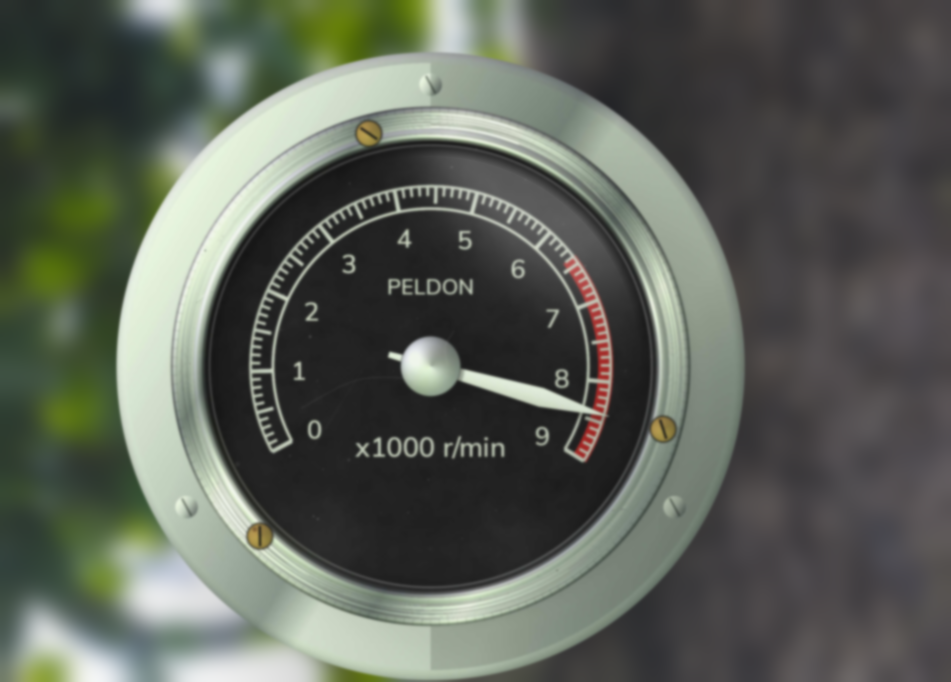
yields 8400 rpm
